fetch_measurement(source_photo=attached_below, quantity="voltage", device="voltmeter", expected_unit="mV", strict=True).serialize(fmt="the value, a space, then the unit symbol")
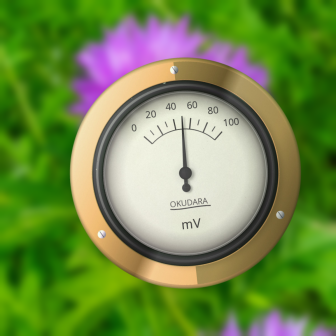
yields 50 mV
